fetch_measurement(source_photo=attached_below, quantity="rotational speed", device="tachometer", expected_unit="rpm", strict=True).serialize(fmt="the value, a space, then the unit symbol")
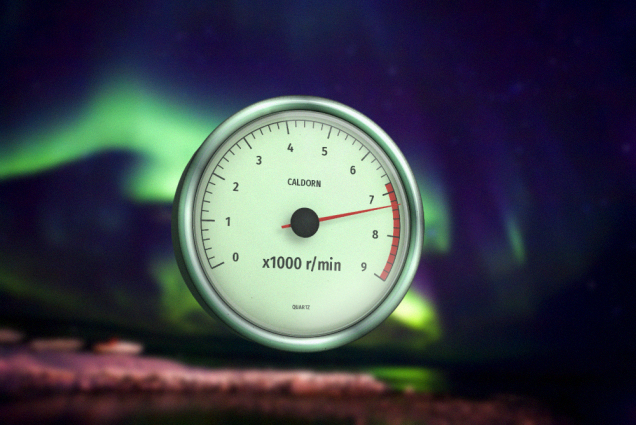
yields 7300 rpm
